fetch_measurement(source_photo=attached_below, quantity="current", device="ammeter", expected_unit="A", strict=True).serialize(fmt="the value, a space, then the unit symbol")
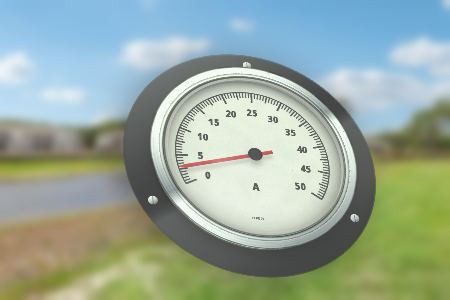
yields 2.5 A
